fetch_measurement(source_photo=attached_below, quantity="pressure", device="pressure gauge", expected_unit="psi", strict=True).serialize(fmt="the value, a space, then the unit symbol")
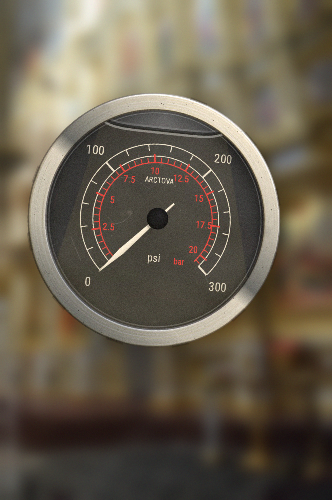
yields 0 psi
